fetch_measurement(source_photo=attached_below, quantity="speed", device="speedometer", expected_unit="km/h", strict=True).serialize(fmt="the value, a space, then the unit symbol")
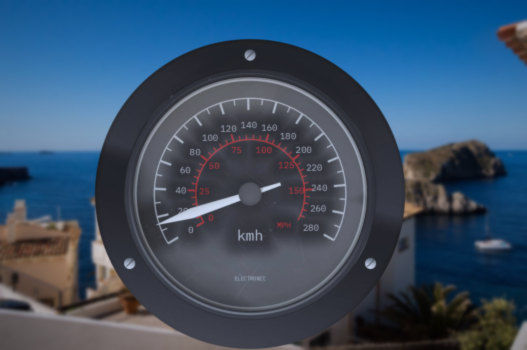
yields 15 km/h
